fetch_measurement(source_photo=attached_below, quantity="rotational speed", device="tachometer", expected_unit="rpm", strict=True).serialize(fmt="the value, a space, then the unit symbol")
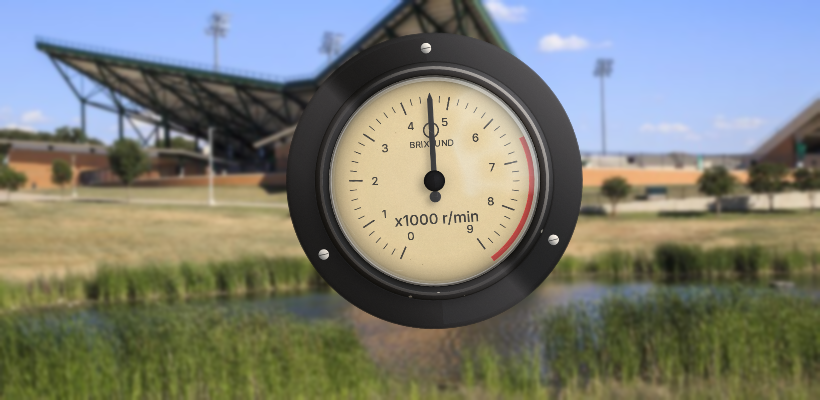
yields 4600 rpm
